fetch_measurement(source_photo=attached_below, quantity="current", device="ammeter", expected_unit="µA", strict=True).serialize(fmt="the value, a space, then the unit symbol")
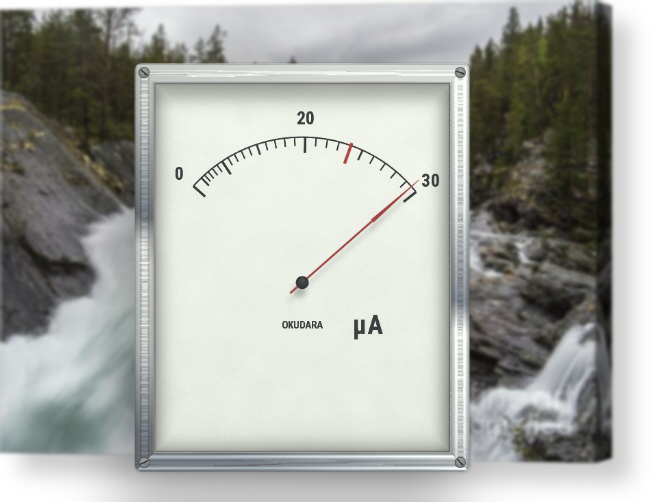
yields 29.5 µA
